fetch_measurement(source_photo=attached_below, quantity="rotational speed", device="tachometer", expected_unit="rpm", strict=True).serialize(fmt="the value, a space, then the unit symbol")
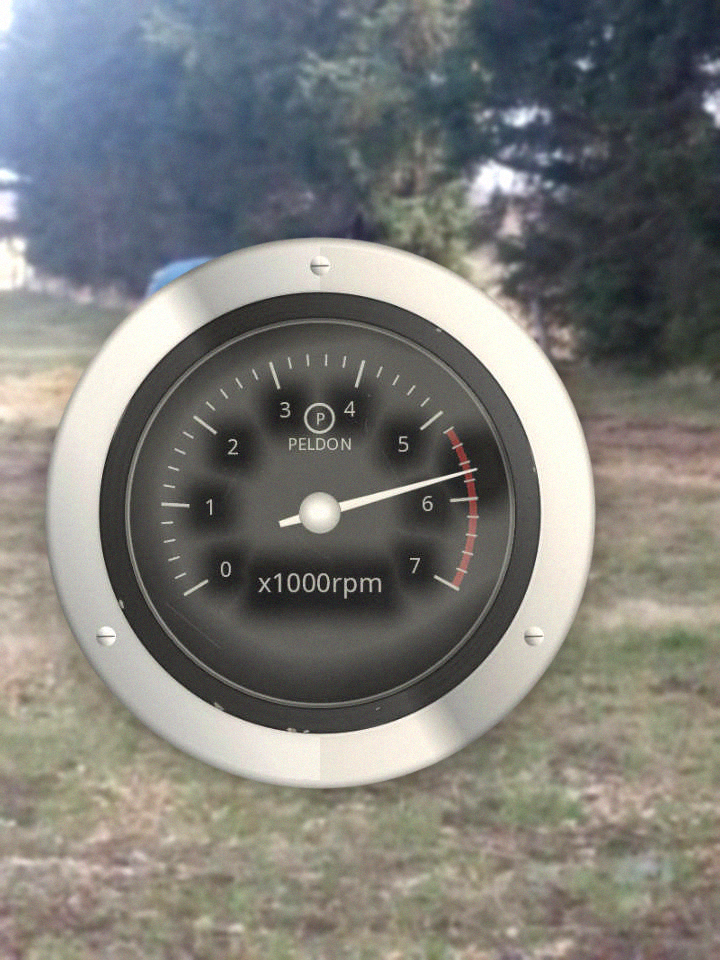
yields 5700 rpm
